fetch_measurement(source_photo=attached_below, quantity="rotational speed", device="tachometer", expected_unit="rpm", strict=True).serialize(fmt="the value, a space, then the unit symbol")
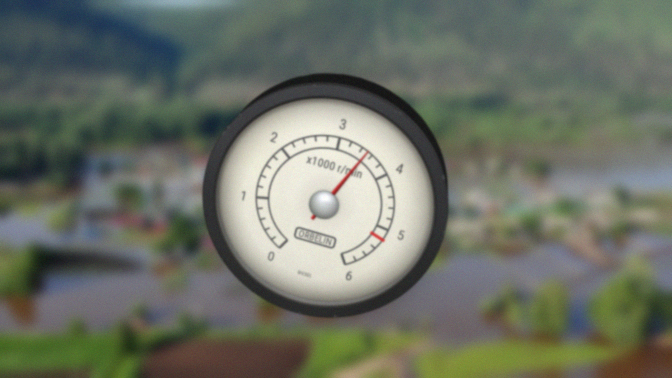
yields 3500 rpm
